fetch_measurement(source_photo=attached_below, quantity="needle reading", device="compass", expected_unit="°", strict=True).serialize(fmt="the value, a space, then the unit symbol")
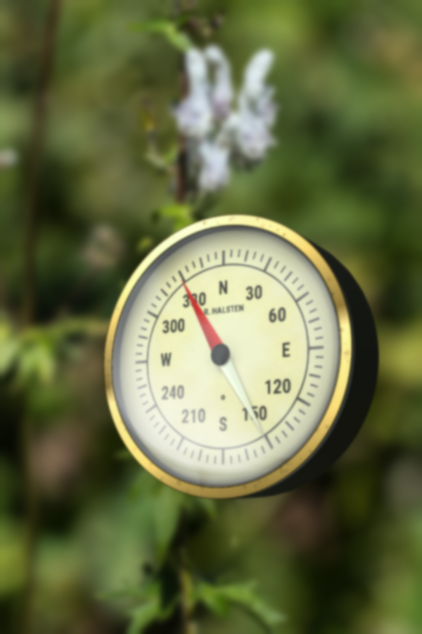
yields 330 °
